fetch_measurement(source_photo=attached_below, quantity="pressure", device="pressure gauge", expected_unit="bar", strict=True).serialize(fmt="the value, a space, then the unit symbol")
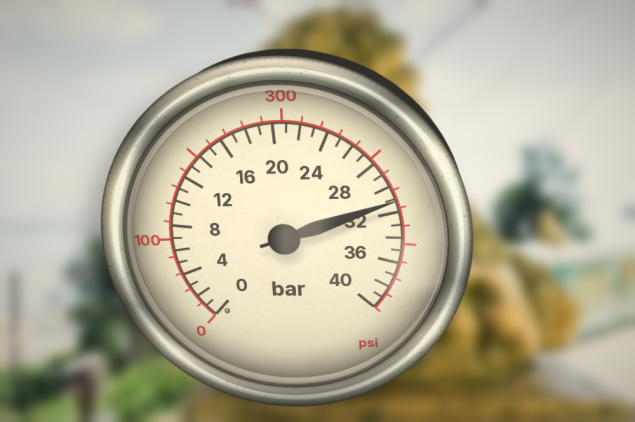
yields 31 bar
